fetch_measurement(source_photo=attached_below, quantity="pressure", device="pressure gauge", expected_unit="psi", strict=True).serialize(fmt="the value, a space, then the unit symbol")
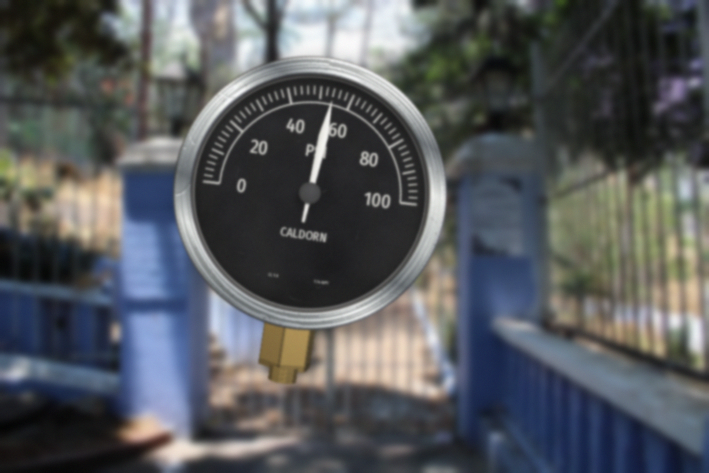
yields 54 psi
